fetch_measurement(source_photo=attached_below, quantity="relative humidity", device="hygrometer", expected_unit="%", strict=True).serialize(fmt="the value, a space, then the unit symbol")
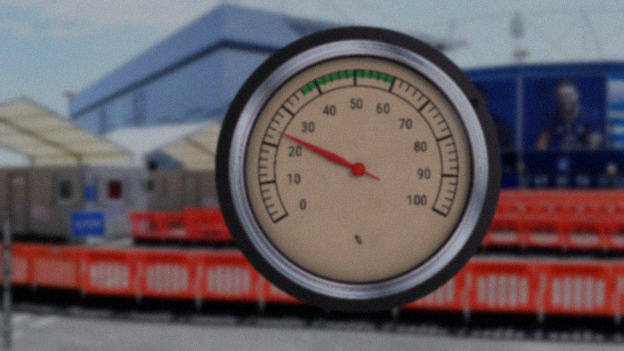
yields 24 %
